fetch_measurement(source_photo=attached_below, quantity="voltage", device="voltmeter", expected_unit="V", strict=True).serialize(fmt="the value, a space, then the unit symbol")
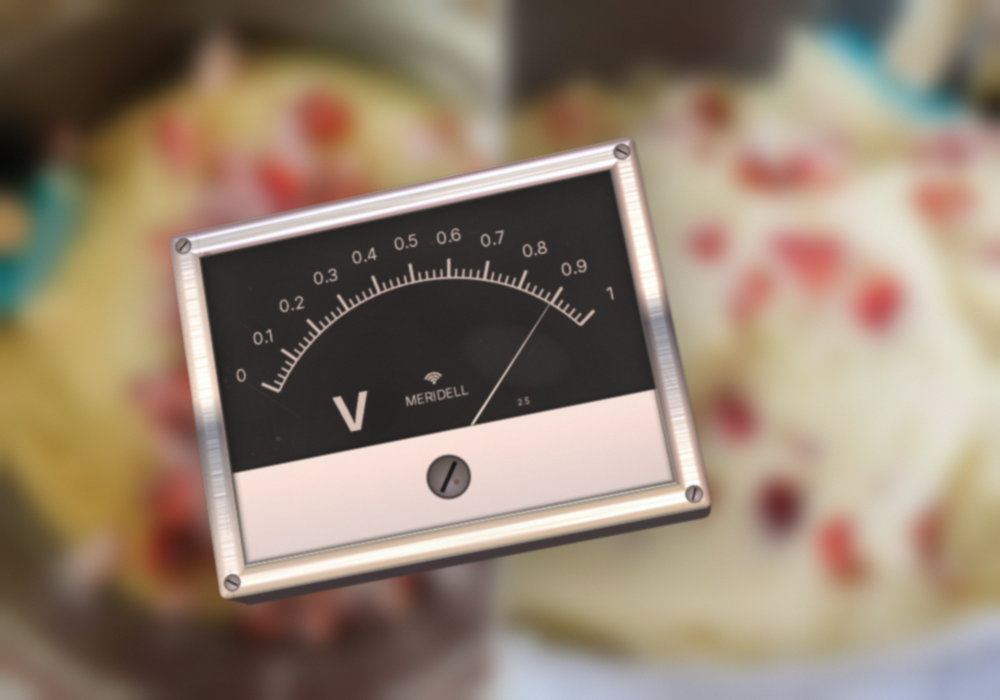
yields 0.9 V
